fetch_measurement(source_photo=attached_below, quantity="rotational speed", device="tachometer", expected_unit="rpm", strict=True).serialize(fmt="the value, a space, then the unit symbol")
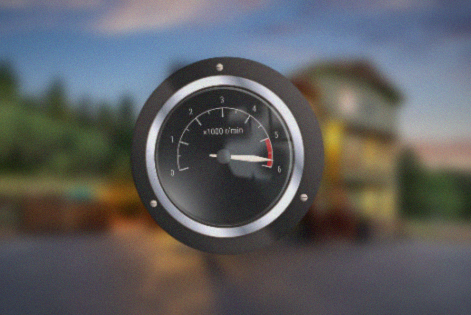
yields 5750 rpm
